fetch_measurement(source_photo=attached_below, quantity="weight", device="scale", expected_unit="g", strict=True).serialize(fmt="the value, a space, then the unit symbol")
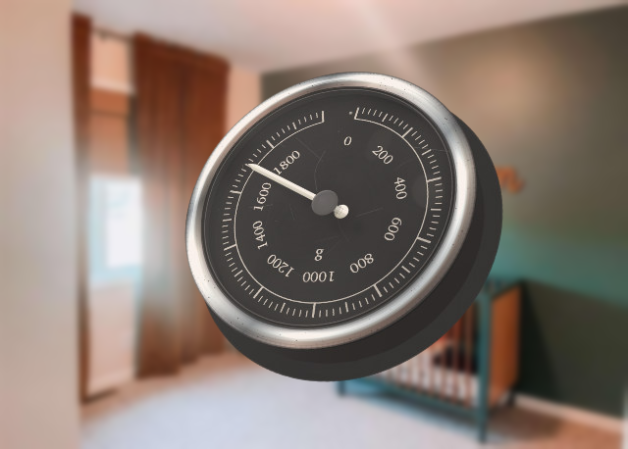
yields 1700 g
